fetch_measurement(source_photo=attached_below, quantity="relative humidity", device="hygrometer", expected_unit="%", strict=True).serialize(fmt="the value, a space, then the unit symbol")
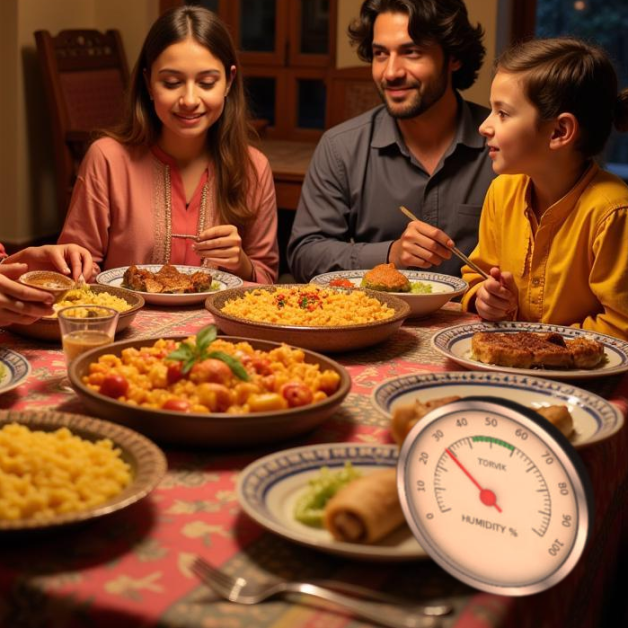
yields 30 %
